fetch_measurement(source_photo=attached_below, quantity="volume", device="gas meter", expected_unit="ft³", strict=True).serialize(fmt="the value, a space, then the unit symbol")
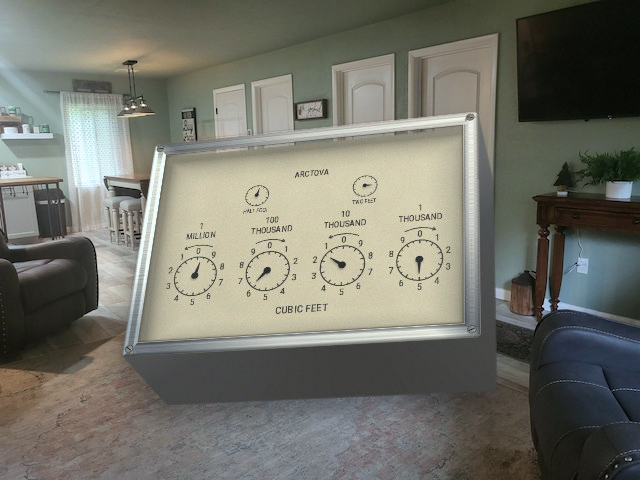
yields 961500 ft³
